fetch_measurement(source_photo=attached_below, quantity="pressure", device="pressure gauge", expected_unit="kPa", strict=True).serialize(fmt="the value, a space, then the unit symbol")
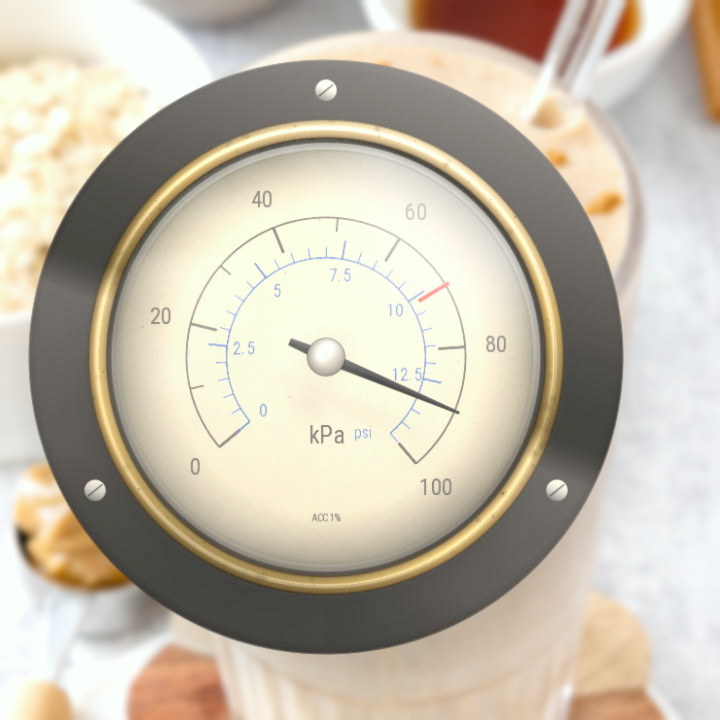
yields 90 kPa
